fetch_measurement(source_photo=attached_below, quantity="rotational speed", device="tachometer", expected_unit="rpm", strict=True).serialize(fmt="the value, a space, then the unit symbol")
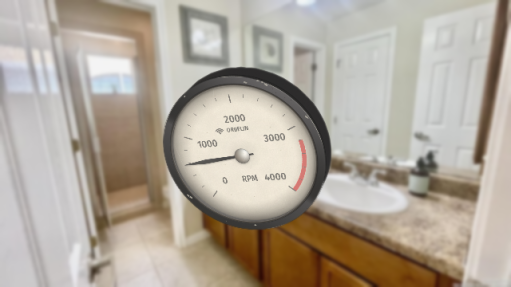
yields 600 rpm
